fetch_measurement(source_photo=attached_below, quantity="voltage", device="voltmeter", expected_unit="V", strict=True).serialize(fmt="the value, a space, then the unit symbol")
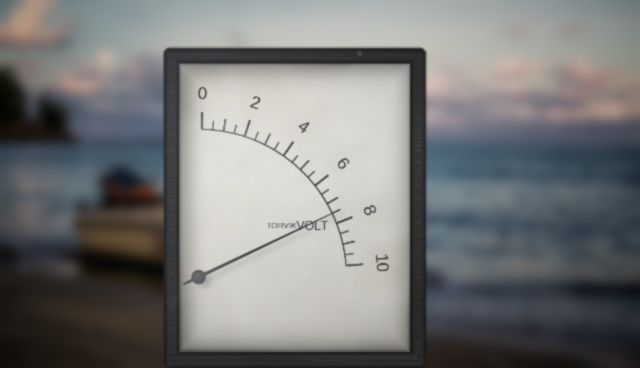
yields 7.5 V
